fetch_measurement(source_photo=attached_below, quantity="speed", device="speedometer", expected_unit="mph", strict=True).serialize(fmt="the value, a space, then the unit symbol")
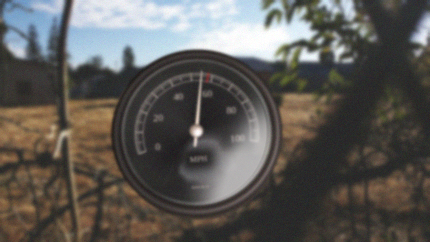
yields 55 mph
